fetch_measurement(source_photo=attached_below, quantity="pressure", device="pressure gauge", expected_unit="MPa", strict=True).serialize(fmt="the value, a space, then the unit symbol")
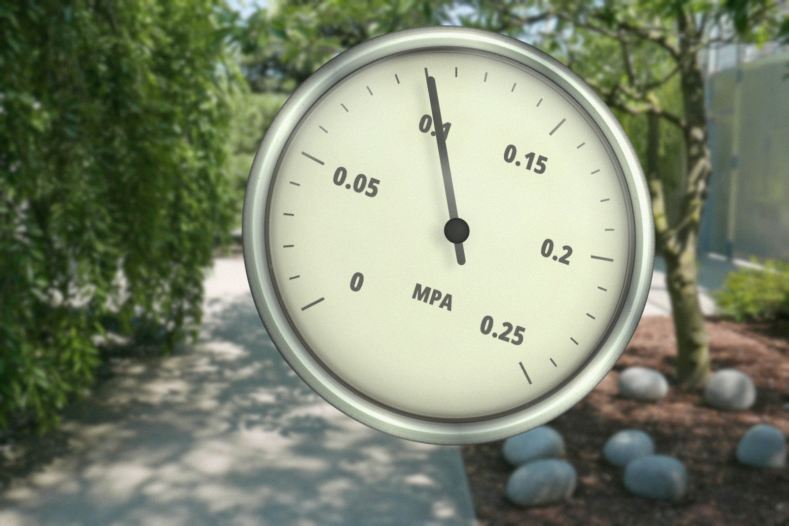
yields 0.1 MPa
